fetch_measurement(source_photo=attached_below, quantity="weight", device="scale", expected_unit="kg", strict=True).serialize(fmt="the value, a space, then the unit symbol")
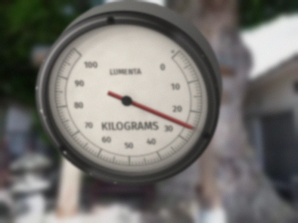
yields 25 kg
